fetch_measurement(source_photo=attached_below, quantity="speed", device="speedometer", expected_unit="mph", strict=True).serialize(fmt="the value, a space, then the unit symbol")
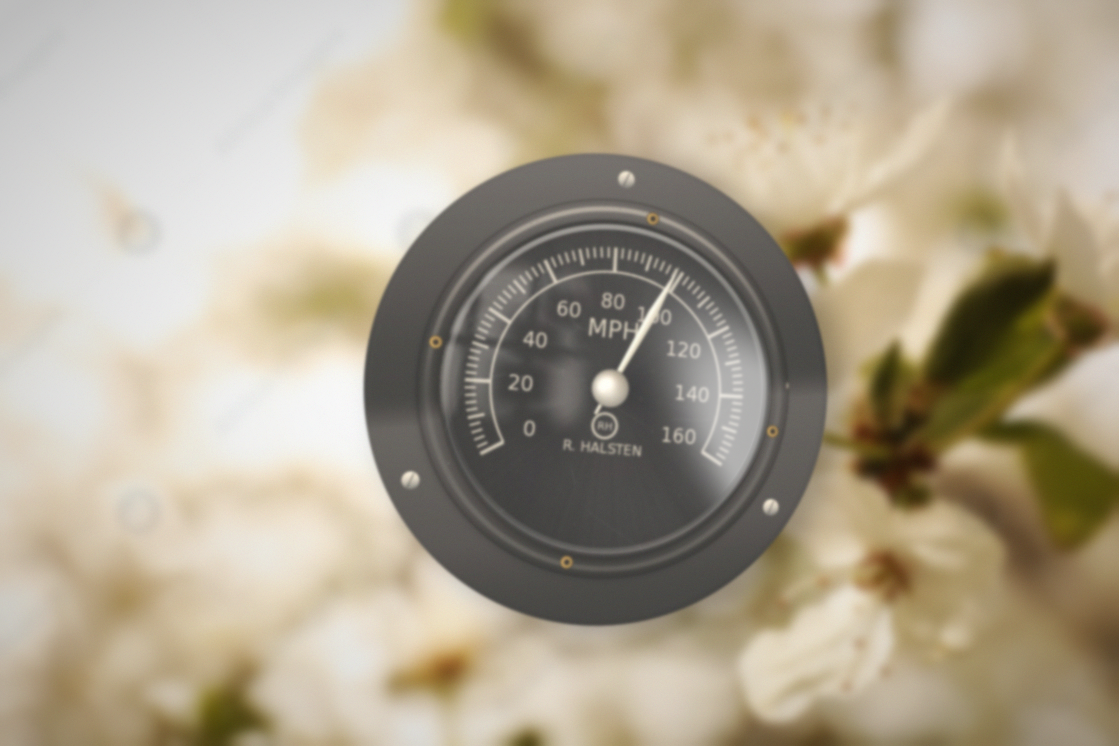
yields 98 mph
